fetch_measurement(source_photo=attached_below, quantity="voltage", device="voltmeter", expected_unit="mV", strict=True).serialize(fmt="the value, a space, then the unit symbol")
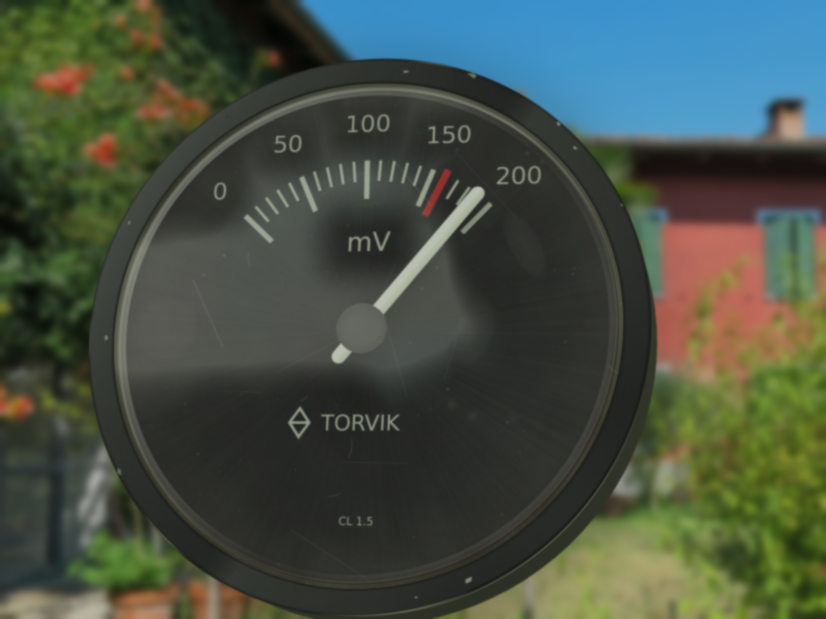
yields 190 mV
